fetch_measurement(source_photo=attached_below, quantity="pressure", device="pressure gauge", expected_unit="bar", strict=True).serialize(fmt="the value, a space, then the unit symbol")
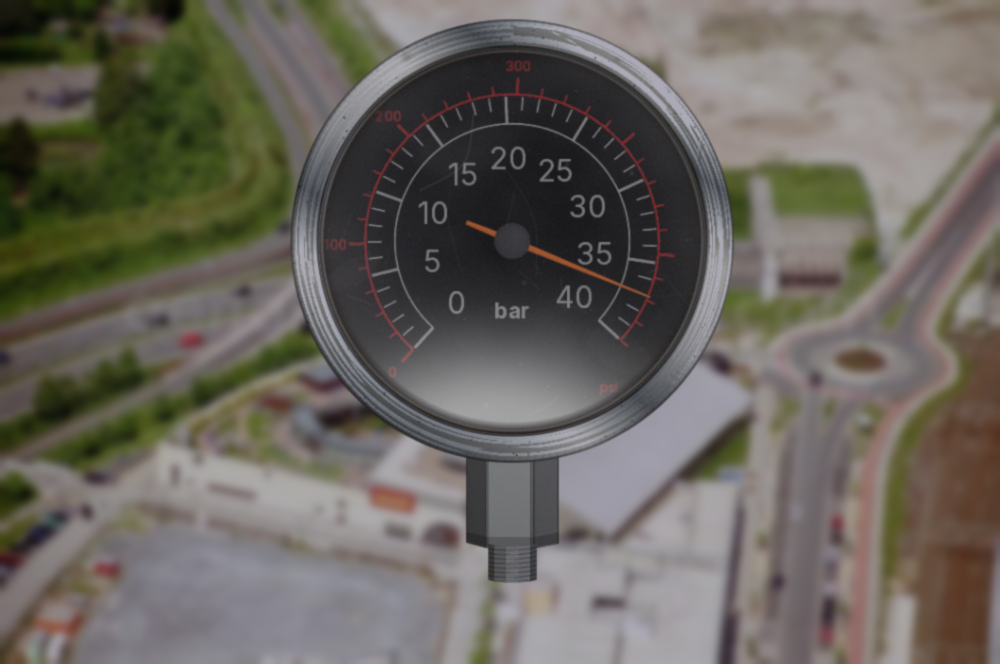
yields 37 bar
